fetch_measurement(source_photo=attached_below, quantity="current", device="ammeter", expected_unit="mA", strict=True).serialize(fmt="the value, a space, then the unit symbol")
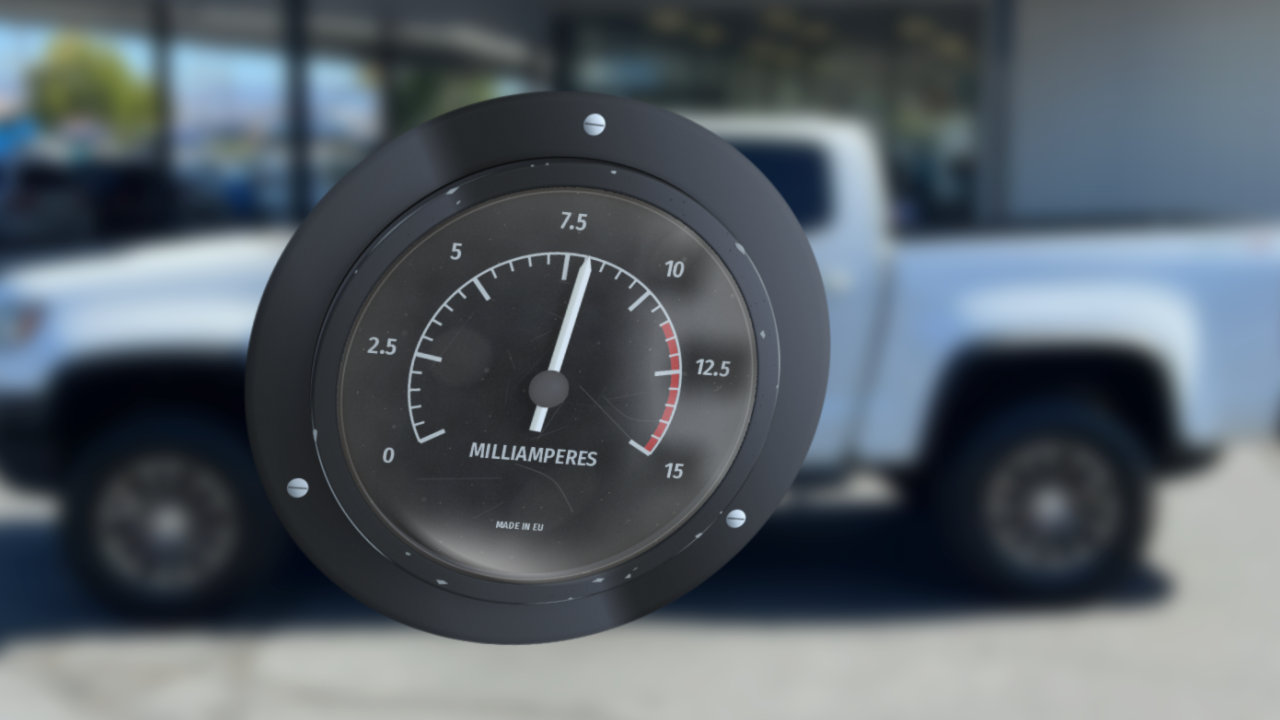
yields 8 mA
